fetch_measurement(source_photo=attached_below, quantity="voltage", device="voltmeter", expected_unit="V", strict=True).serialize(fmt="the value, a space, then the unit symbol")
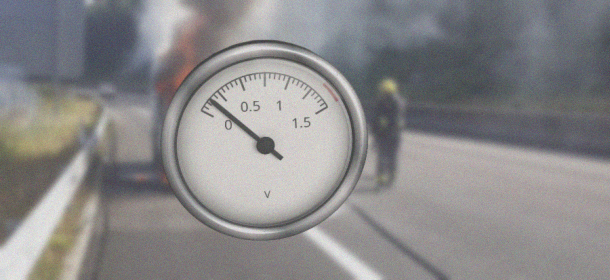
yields 0.15 V
